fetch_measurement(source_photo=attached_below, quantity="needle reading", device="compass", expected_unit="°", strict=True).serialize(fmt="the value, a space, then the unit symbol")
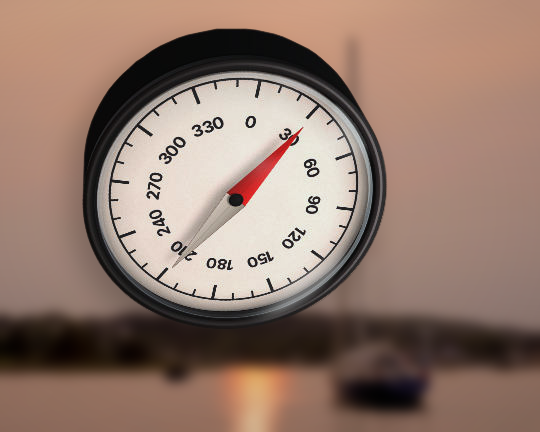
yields 30 °
